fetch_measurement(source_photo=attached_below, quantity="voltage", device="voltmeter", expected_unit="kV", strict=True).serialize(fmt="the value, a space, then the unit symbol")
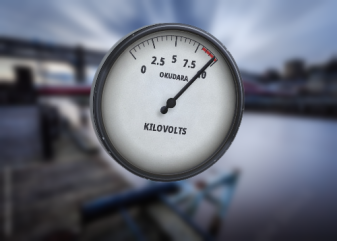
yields 9.5 kV
